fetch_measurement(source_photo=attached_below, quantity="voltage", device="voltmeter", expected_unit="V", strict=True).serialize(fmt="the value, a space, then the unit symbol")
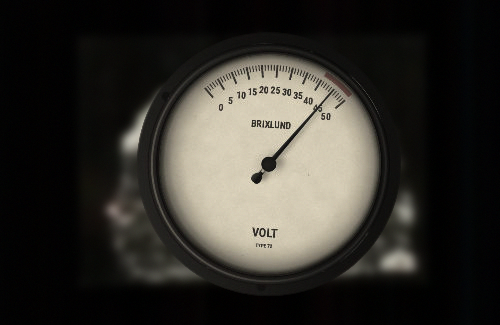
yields 45 V
